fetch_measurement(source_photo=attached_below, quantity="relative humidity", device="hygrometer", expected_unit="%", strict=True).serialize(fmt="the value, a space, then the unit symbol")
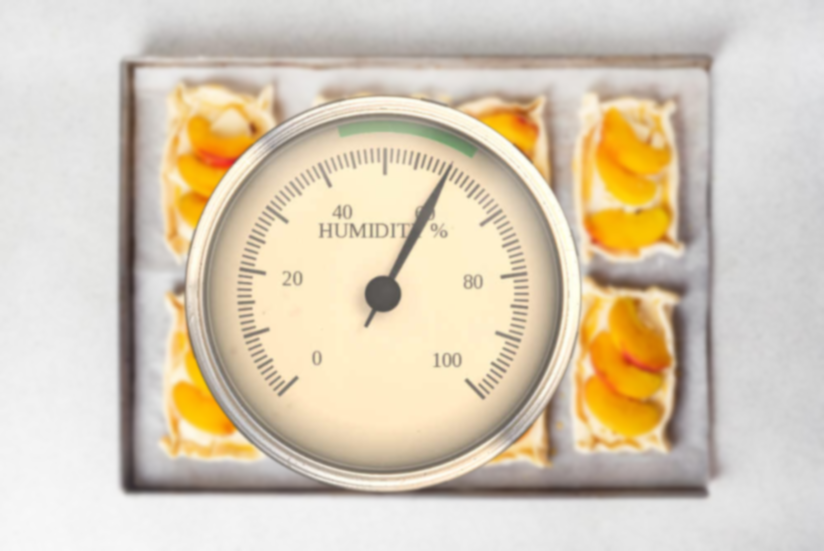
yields 60 %
